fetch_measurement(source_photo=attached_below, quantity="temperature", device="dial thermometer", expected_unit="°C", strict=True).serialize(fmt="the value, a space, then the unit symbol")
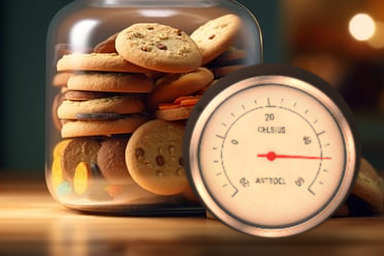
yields 48 °C
